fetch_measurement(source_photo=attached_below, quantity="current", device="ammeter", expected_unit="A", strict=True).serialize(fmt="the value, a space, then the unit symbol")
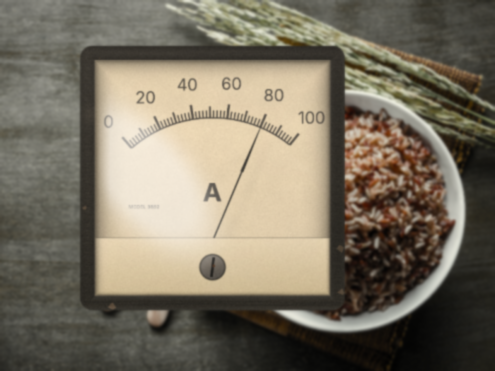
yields 80 A
